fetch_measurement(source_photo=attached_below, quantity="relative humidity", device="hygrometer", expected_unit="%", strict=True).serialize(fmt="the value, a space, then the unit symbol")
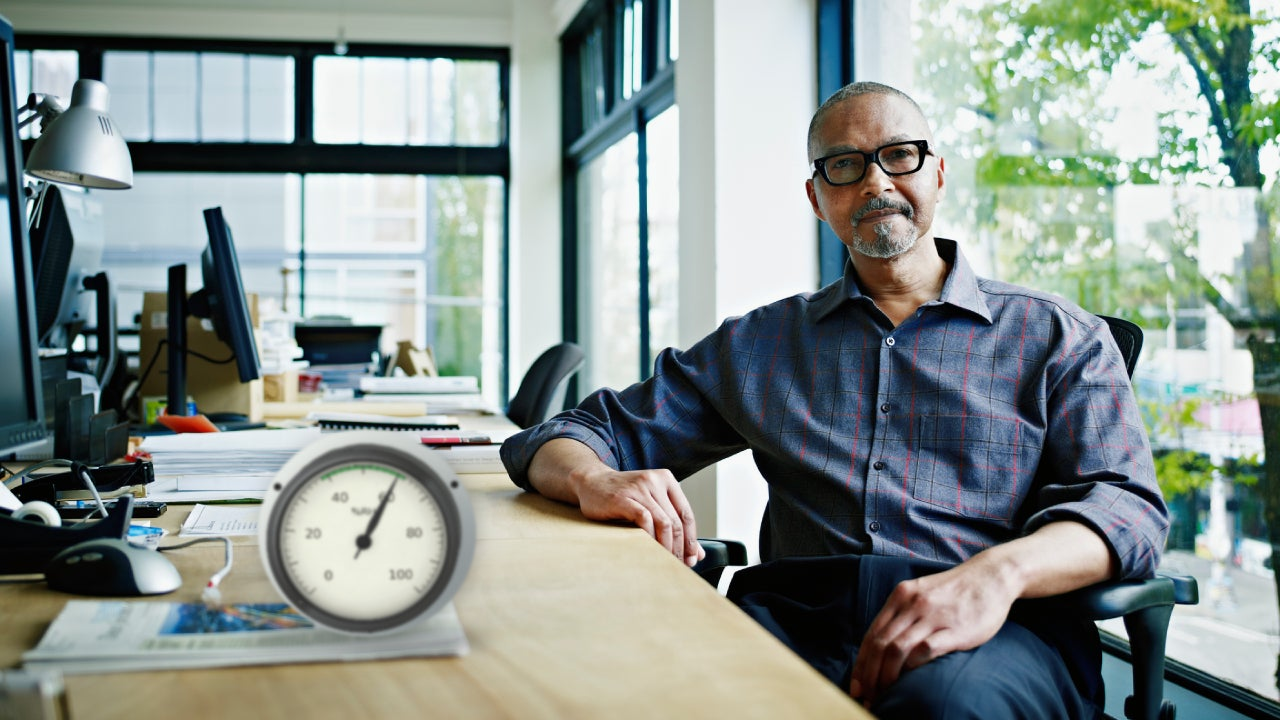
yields 60 %
